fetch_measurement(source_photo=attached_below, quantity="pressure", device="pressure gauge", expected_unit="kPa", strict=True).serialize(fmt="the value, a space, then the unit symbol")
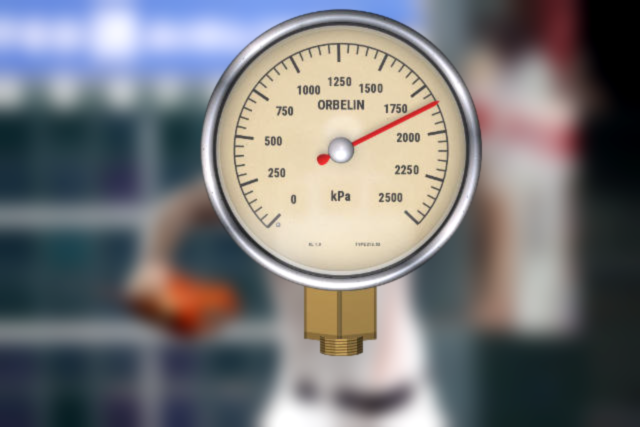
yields 1850 kPa
